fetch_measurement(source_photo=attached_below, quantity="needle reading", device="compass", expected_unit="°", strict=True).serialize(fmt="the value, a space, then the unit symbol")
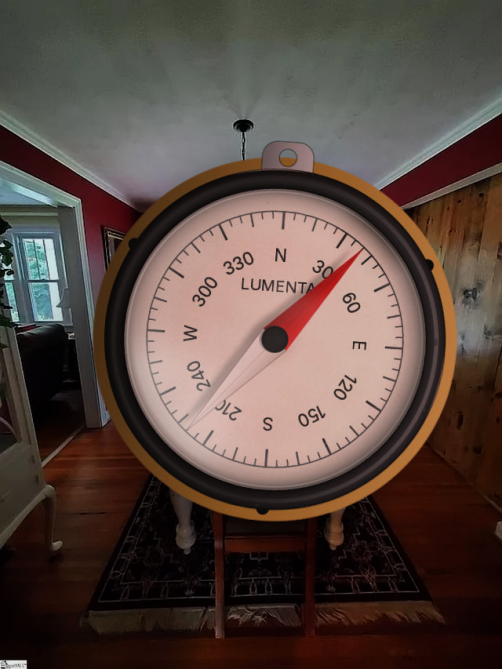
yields 40 °
